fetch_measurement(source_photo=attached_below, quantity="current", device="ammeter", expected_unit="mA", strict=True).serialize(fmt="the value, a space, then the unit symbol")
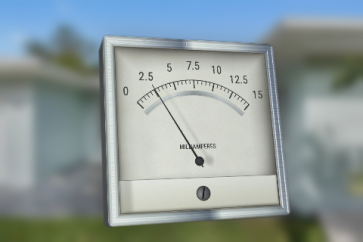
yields 2.5 mA
